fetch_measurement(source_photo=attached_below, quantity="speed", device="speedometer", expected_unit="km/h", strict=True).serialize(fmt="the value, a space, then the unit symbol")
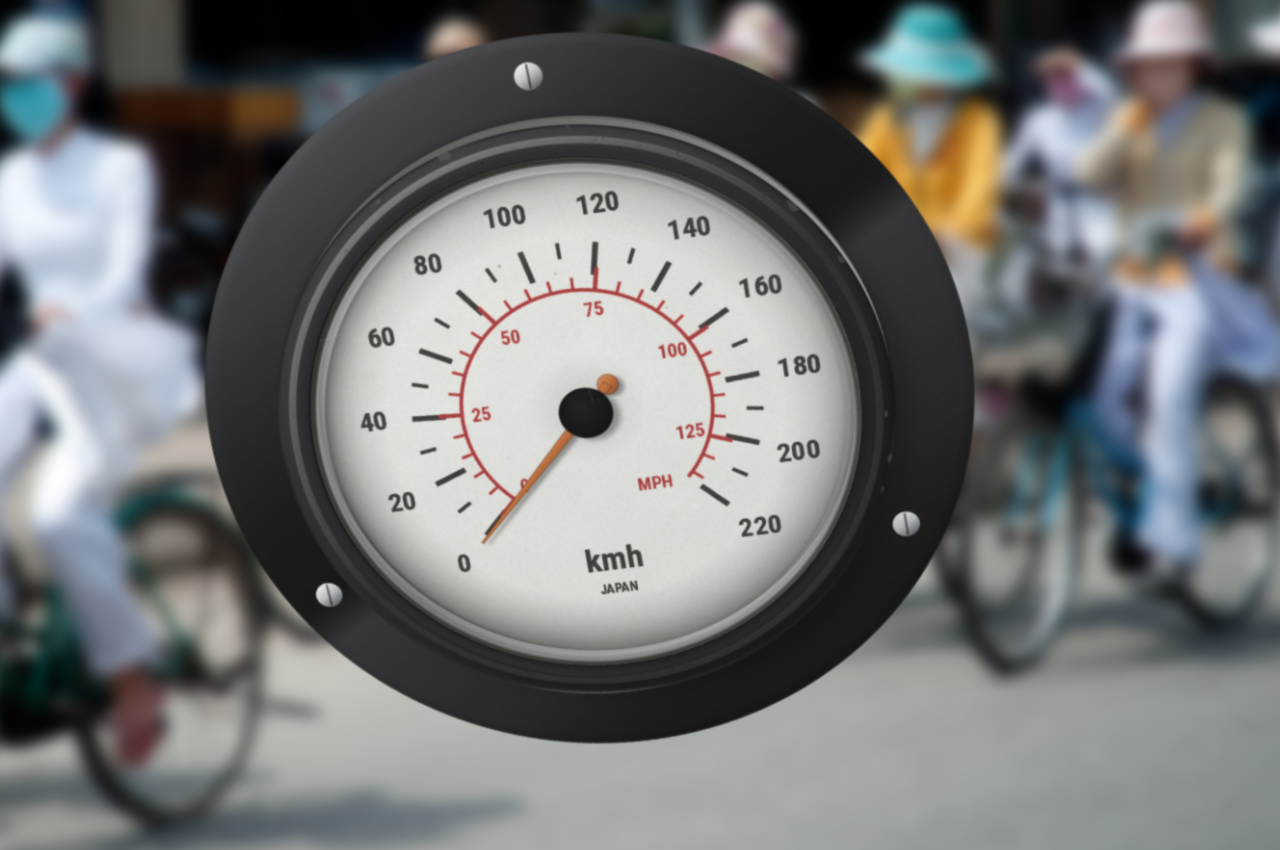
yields 0 km/h
